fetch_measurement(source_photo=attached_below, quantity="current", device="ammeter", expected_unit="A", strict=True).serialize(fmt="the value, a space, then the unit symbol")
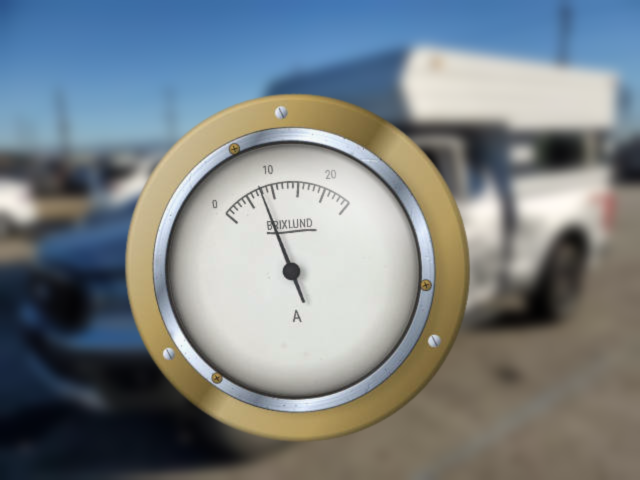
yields 8 A
